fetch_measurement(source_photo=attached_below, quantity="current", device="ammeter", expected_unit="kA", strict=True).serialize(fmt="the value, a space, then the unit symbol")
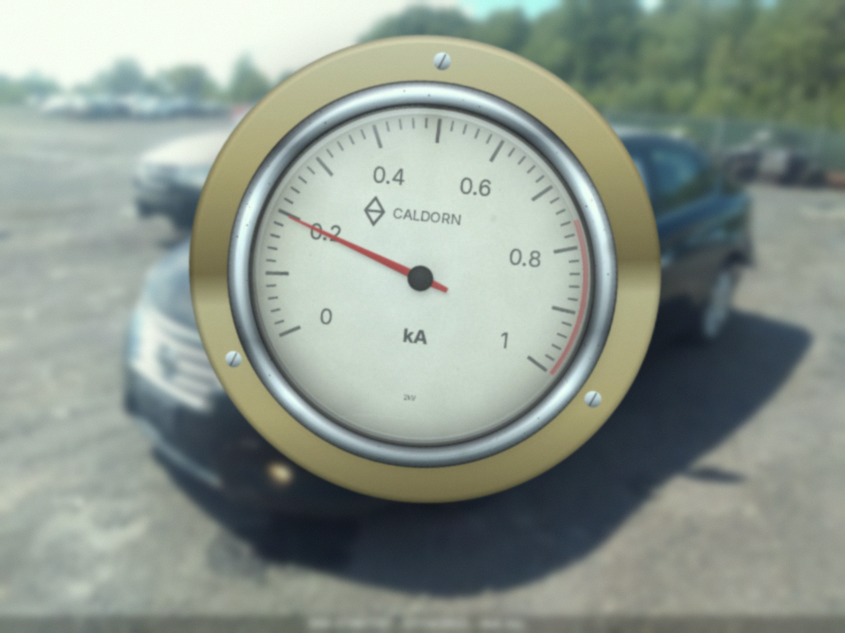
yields 0.2 kA
